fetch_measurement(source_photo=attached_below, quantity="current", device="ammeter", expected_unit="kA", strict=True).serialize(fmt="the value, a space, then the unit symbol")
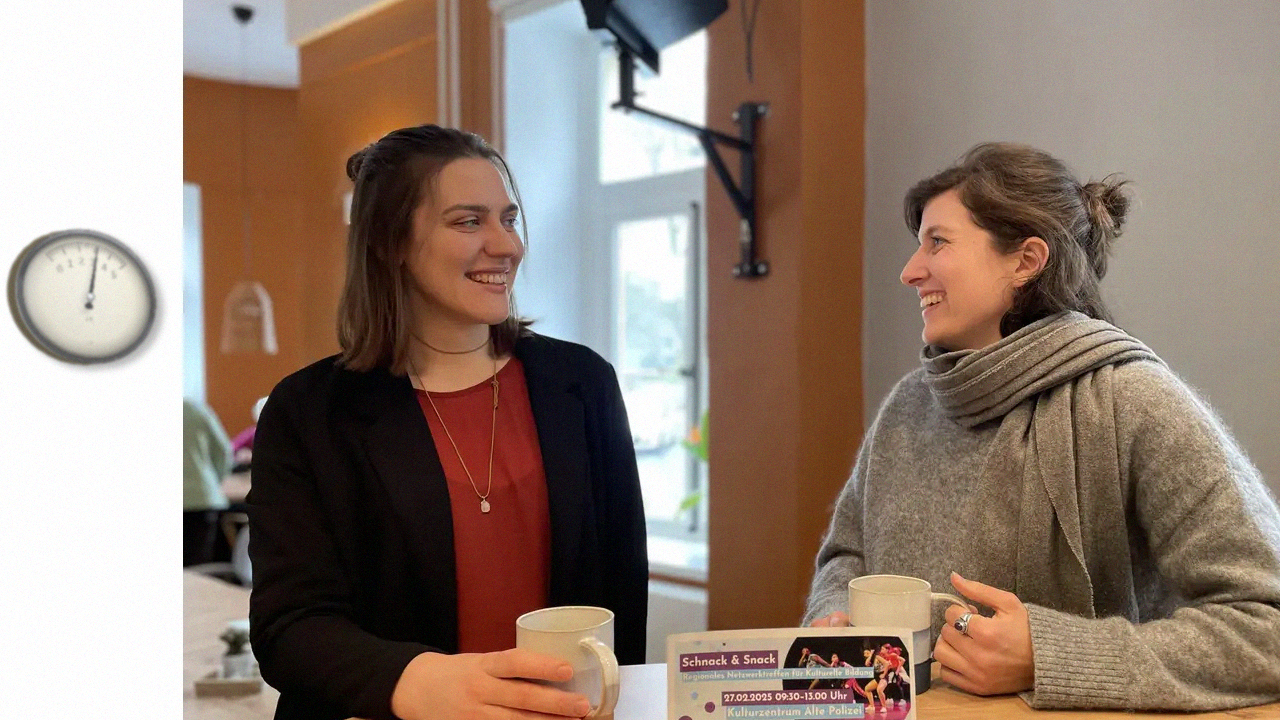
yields 3 kA
